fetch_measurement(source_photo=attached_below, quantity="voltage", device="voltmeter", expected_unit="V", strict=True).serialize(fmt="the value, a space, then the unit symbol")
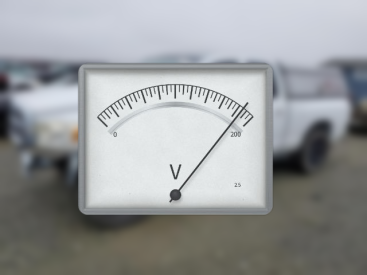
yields 185 V
